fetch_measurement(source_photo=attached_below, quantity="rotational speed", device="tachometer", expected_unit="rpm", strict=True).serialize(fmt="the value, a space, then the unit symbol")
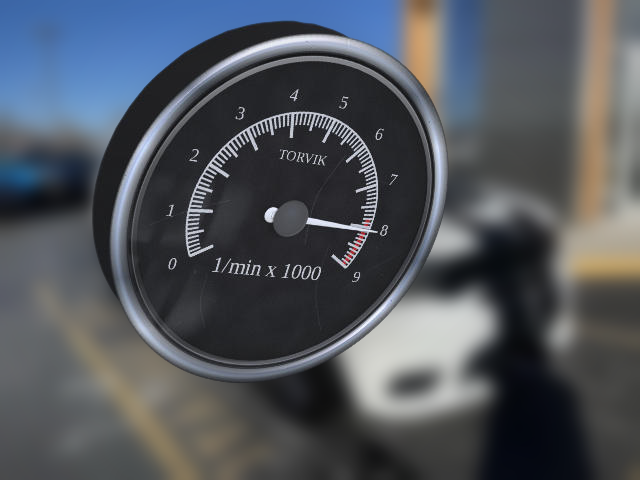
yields 8000 rpm
